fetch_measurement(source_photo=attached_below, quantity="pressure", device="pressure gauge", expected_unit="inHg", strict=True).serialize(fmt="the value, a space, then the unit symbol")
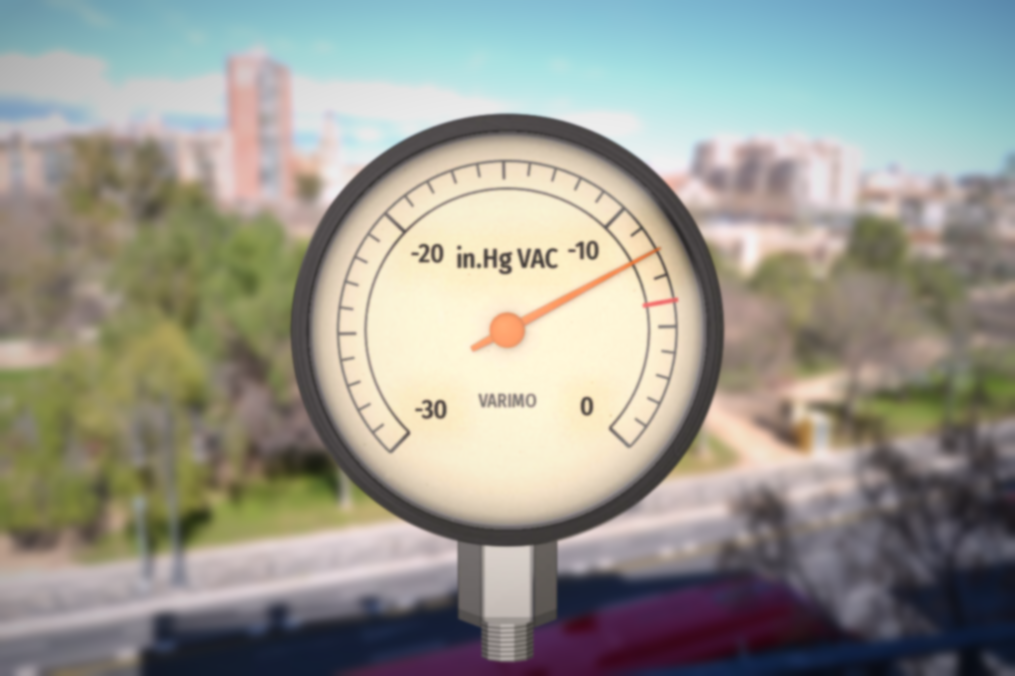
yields -8 inHg
